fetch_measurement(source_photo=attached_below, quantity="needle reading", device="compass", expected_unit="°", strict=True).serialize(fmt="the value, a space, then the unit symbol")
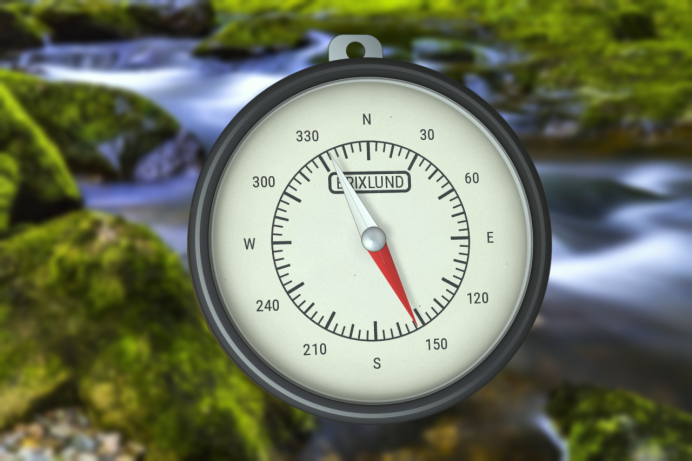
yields 155 °
